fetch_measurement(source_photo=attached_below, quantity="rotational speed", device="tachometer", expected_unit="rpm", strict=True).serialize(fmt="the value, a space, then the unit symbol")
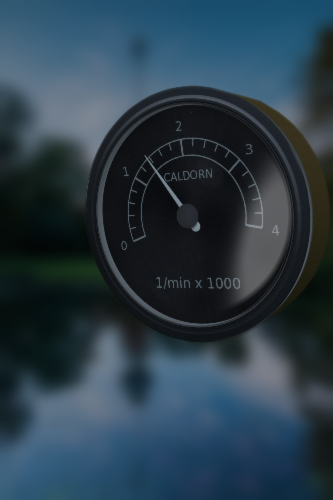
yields 1400 rpm
